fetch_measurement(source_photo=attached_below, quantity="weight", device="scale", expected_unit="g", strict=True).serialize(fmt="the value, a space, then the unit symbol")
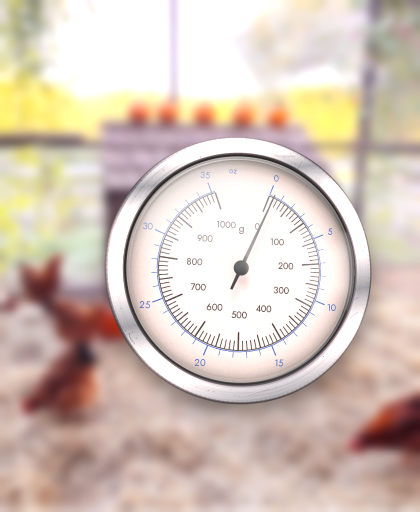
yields 10 g
